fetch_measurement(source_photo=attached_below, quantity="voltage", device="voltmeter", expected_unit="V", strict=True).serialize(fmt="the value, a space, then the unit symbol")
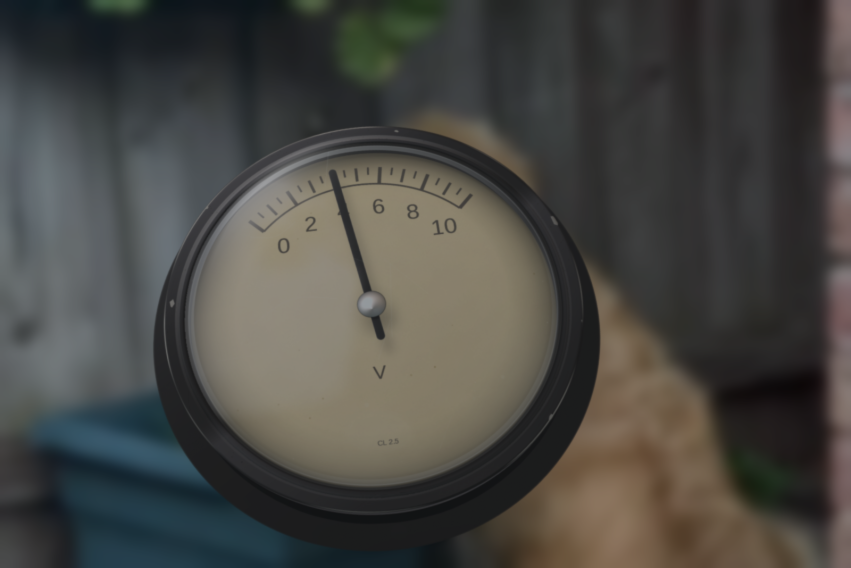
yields 4 V
